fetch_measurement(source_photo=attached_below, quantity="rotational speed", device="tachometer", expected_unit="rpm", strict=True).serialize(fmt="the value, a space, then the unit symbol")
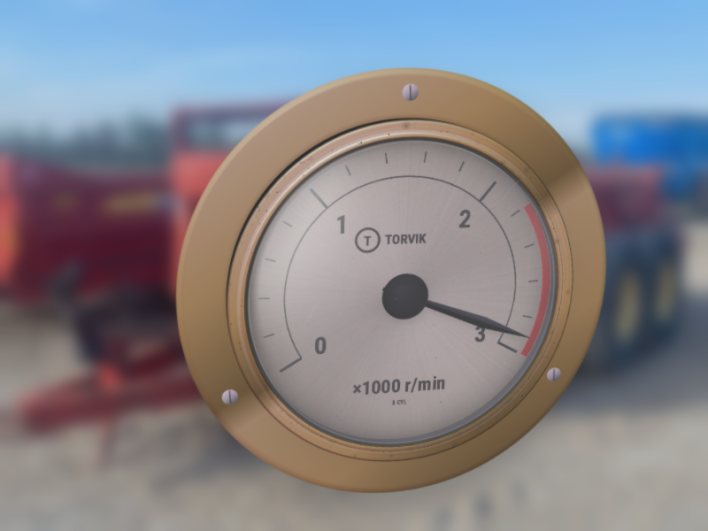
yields 2900 rpm
